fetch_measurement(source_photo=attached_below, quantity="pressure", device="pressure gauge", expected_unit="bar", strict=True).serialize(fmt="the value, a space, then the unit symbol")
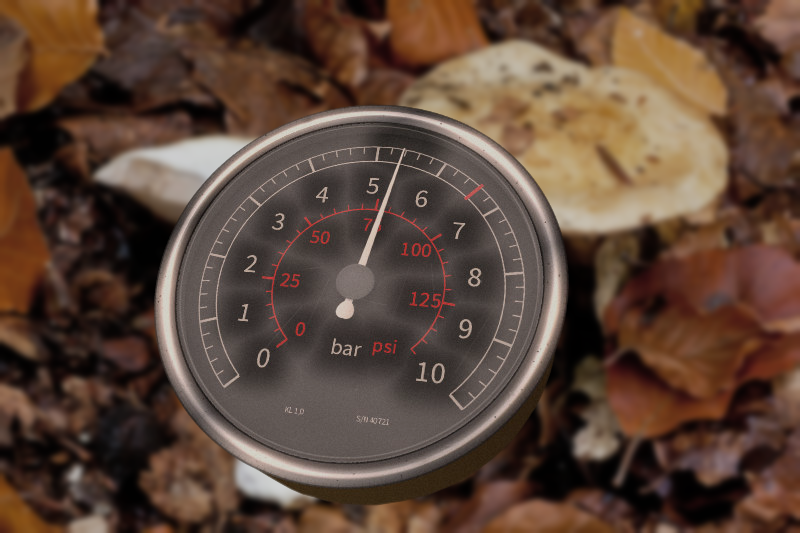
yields 5.4 bar
